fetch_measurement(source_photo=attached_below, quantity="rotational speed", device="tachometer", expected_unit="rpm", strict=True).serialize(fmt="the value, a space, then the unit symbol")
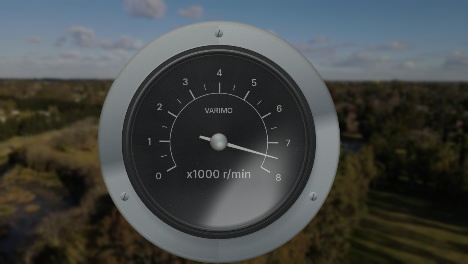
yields 7500 rpm
